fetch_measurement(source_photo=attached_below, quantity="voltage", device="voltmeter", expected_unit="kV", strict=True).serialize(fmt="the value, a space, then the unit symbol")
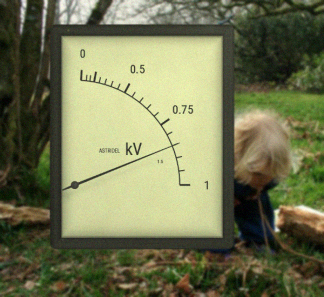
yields 0.85 kV
